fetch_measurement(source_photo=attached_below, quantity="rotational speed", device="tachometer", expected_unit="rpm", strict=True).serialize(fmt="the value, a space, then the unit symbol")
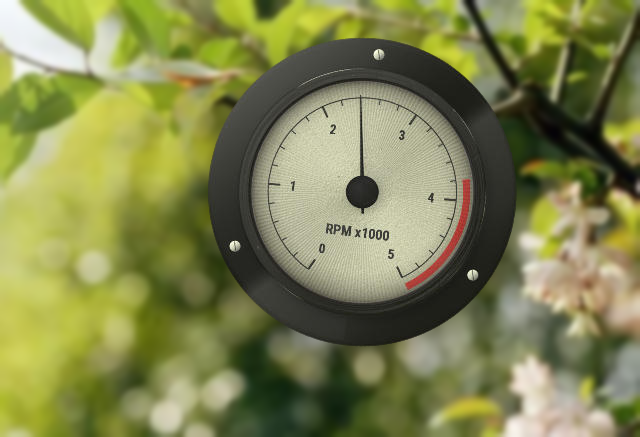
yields 2400 rpm
